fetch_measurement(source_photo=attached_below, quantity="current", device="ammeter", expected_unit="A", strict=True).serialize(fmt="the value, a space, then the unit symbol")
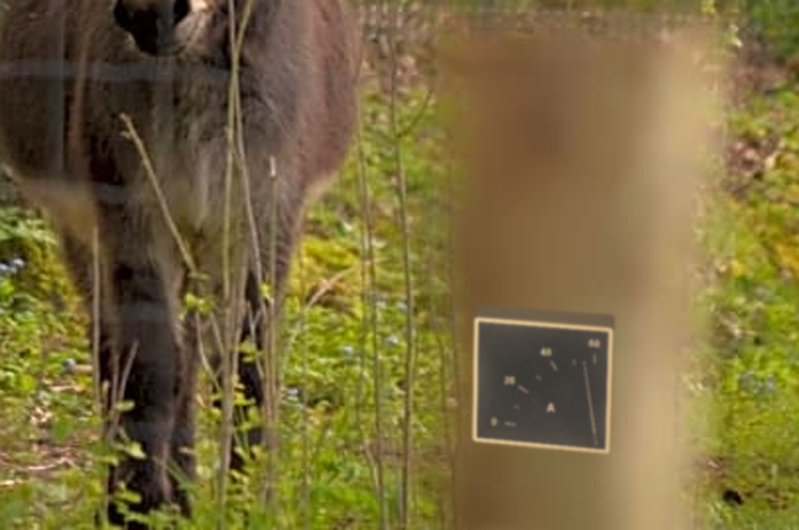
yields 55 A
